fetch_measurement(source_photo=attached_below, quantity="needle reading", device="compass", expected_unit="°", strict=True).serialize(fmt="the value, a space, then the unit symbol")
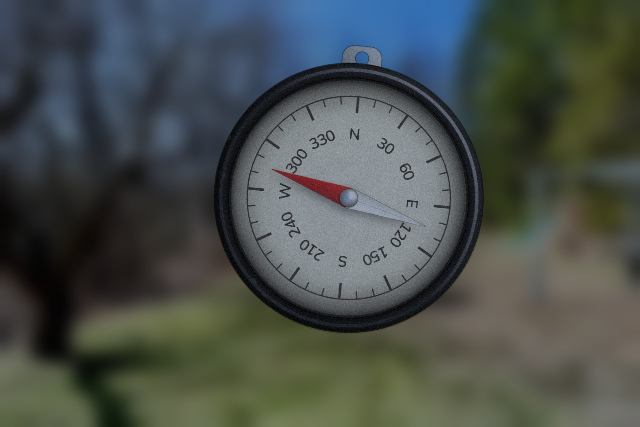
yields 285 °
